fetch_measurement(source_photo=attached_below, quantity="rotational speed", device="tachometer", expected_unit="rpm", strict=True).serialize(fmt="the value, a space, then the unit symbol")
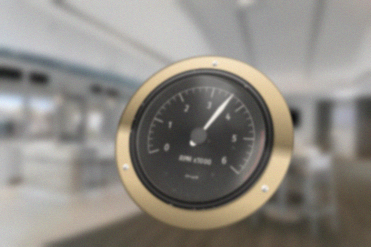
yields 3600 rpm
